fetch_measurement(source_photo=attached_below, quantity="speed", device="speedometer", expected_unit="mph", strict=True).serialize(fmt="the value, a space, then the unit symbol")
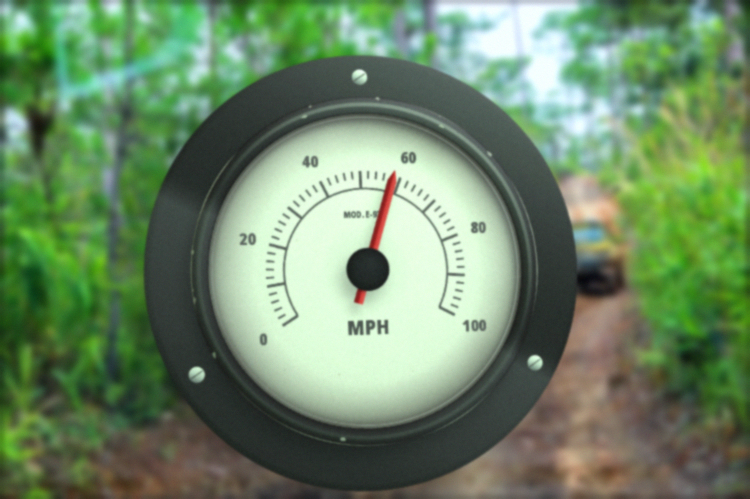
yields 58 mph
